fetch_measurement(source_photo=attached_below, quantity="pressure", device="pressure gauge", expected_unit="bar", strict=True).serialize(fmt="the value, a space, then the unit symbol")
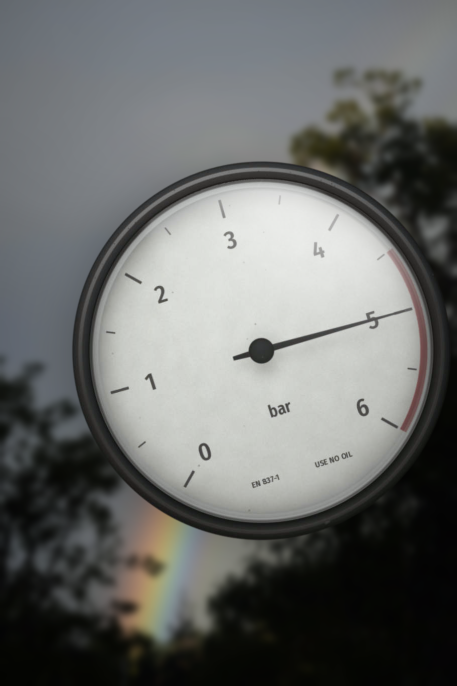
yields 5 bar
